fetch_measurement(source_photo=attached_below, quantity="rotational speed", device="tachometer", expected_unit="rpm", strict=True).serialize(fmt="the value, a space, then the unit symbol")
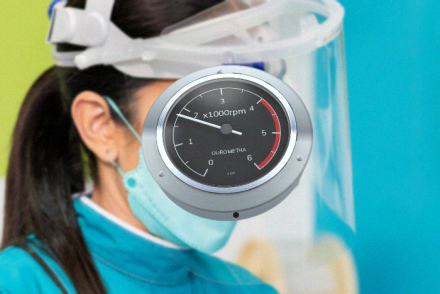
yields 1750 rpm
